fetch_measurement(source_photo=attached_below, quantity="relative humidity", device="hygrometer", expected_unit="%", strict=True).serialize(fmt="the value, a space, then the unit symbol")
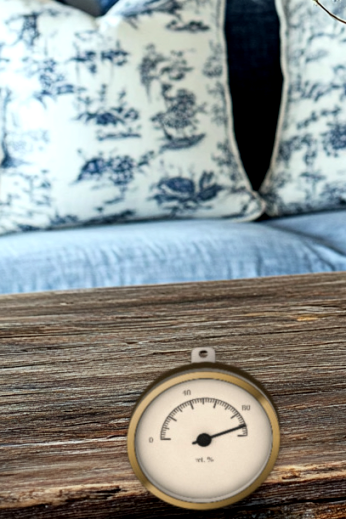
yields 90 %
